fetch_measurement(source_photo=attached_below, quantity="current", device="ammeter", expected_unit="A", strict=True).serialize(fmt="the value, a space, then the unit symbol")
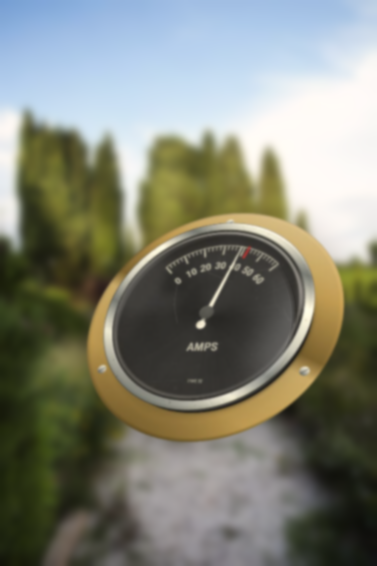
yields 40 A
